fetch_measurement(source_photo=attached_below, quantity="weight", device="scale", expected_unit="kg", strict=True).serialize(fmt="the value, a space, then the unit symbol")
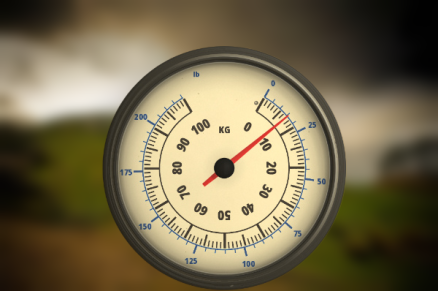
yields 7 kg
